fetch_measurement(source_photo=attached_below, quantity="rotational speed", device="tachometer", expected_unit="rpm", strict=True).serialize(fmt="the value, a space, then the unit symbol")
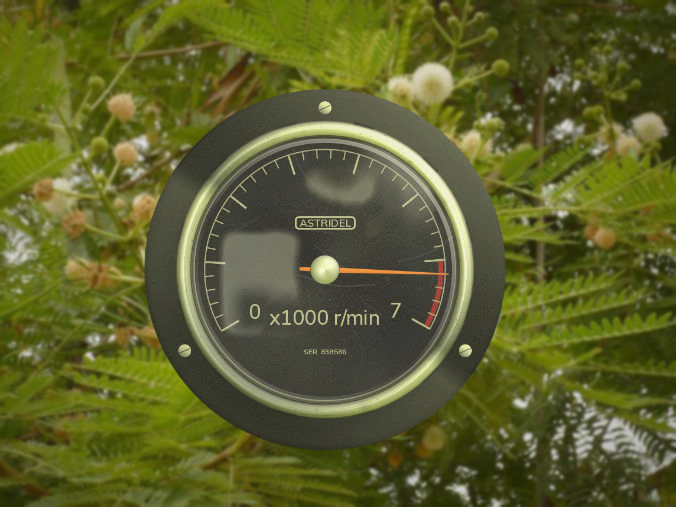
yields 6200 rpm
